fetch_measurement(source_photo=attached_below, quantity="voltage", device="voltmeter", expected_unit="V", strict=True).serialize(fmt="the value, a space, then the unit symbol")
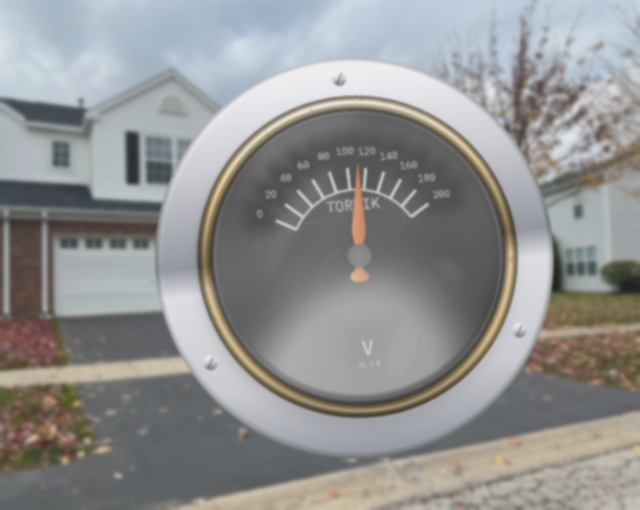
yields 110 V
